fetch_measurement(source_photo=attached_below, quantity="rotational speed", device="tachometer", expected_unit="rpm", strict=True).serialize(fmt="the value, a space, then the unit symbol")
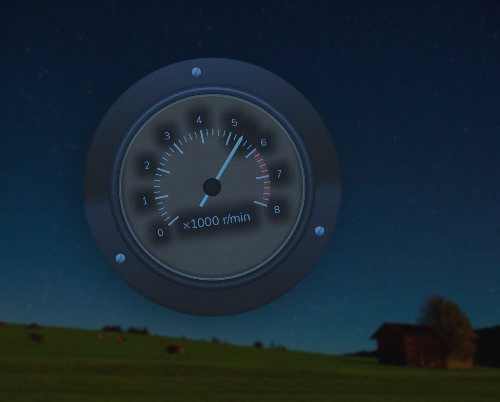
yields 5400 rpm
